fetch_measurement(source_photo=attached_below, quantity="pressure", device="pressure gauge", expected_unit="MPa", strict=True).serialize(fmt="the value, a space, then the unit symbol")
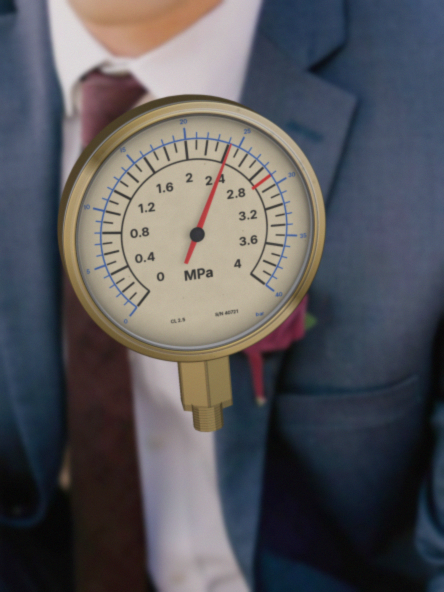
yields 2.4 MPa
